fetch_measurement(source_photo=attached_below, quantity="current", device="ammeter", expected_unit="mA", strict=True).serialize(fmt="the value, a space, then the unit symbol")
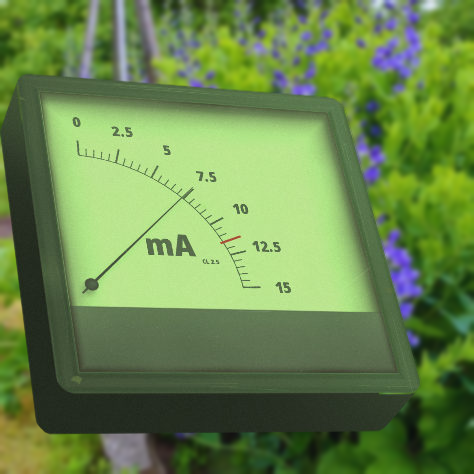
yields 7.5 mA
